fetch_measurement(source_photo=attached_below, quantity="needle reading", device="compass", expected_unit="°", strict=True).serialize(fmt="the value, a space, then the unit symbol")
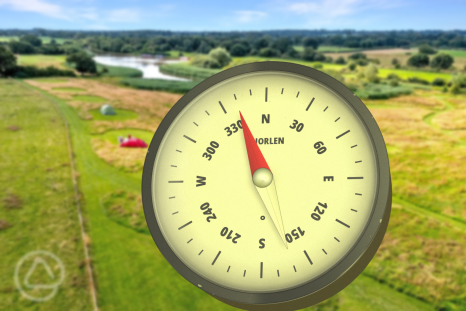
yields 340 °
